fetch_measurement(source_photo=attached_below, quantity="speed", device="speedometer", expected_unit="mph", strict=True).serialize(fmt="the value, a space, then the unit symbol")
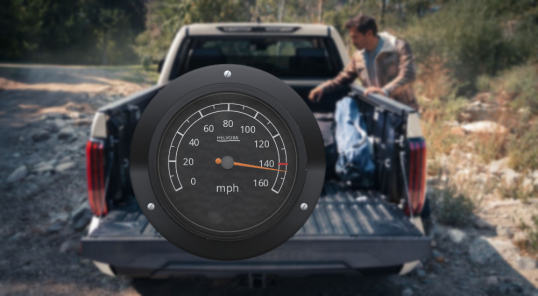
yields 145 mph
